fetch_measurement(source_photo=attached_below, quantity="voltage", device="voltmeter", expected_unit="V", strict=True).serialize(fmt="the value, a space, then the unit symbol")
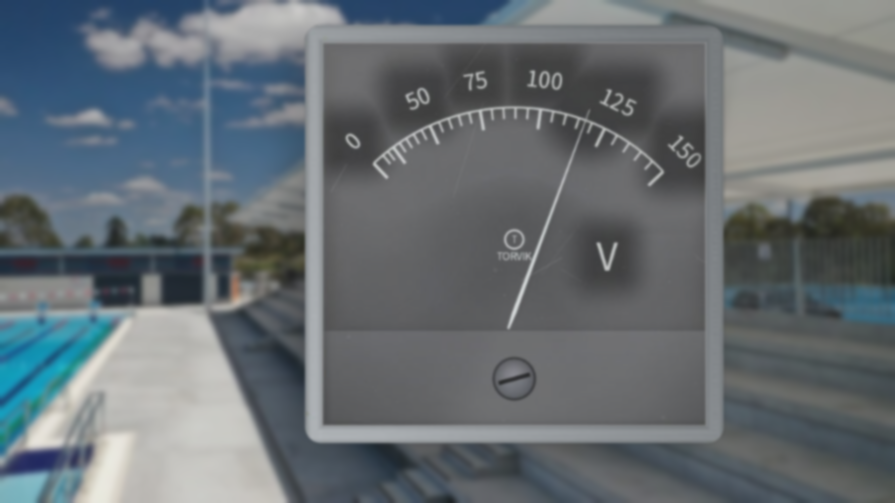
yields 117.5 V
